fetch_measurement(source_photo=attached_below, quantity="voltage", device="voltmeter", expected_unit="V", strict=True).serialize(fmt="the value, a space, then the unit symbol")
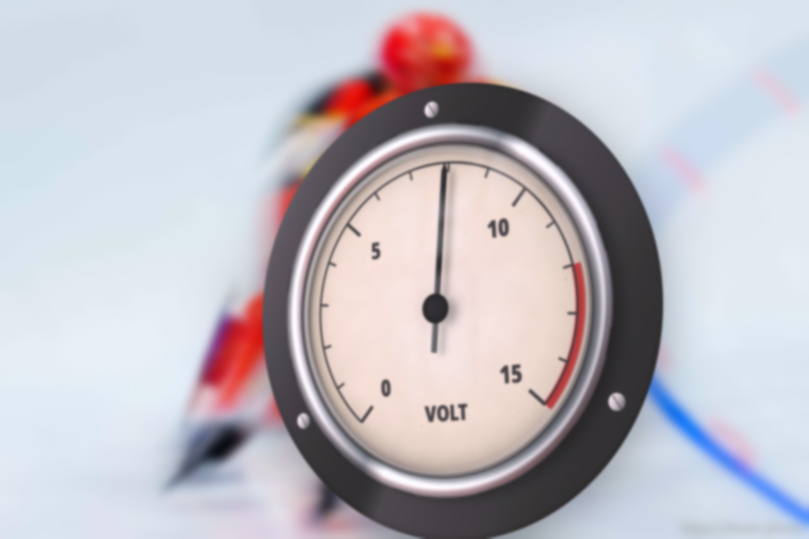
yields 8 V
